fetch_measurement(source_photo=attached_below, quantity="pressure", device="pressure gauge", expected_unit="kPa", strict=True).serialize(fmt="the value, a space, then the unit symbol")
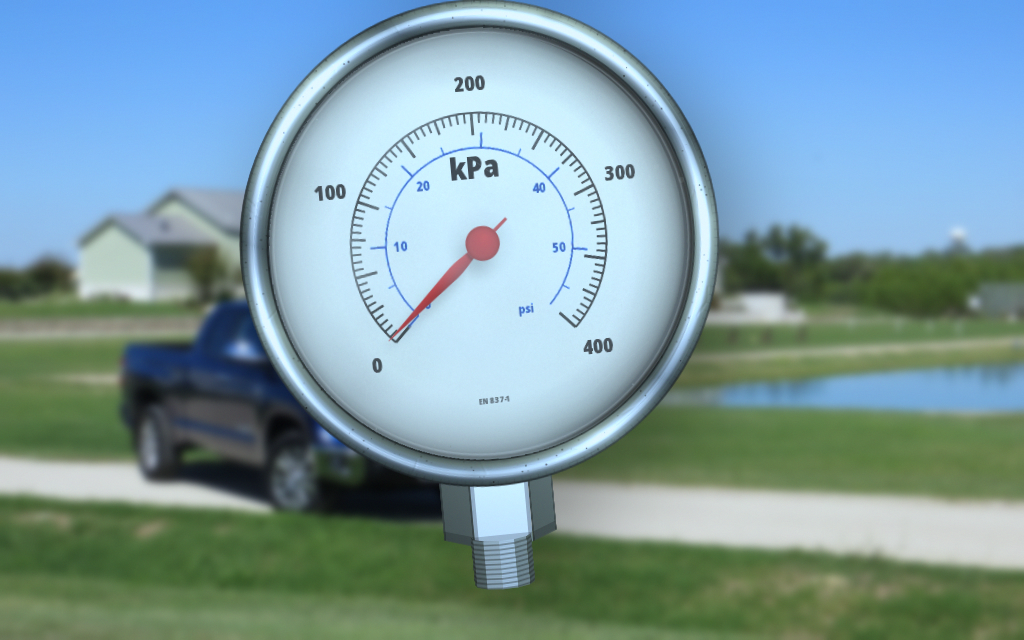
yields 5 kPa
